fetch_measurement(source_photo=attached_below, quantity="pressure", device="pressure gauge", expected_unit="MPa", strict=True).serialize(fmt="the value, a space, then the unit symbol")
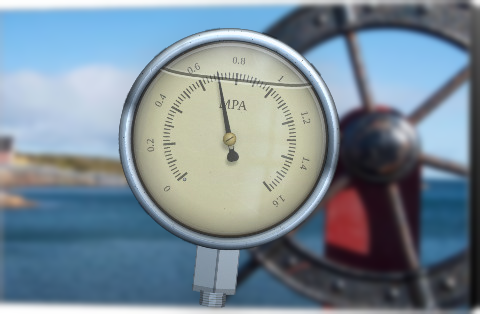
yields 0.7 MPa
